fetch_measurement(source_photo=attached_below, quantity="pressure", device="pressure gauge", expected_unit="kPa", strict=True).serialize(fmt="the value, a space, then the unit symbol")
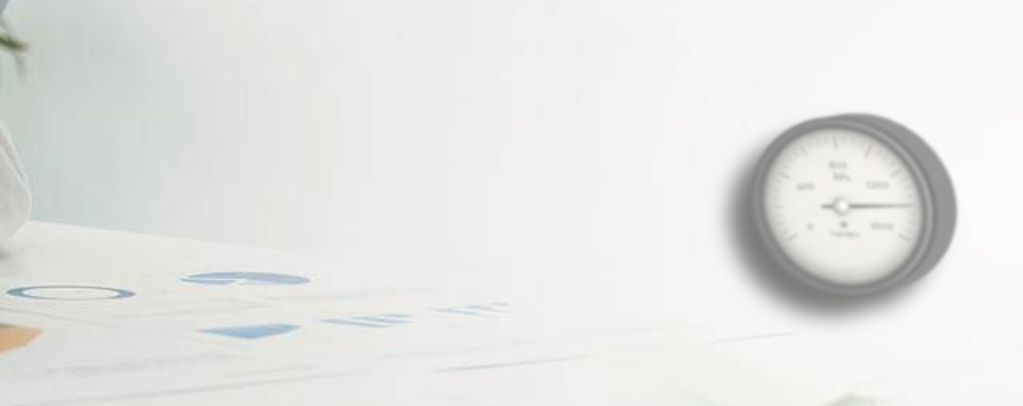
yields 1400 kPa
